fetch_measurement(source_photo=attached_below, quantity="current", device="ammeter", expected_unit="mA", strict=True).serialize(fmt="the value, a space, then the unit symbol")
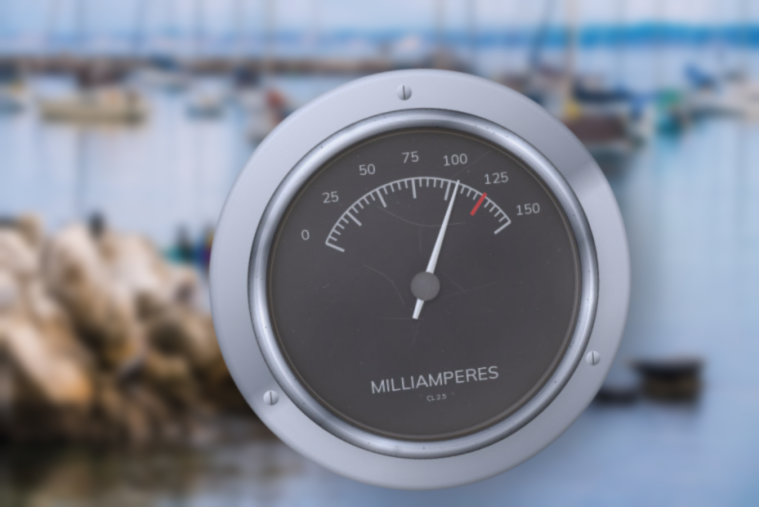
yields 105 mA
